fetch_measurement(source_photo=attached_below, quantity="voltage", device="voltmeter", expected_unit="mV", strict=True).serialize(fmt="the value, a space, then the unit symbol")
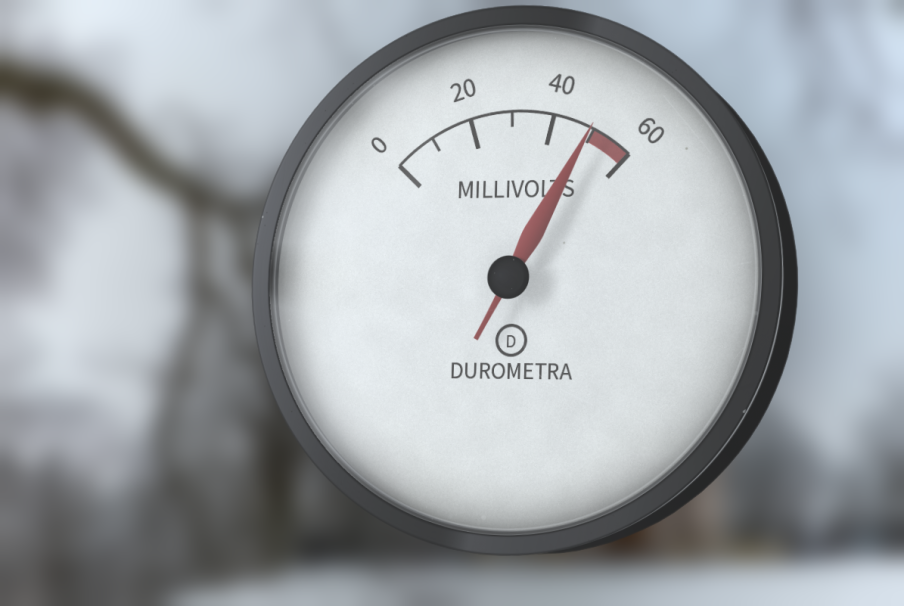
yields 50 mV
